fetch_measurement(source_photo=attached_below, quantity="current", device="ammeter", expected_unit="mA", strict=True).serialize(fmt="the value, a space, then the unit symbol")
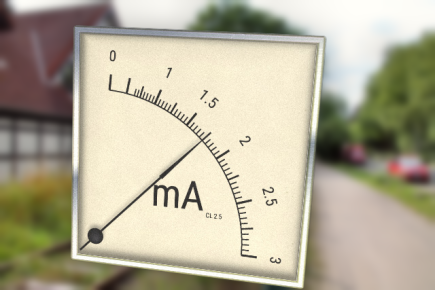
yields 1.75 mA
